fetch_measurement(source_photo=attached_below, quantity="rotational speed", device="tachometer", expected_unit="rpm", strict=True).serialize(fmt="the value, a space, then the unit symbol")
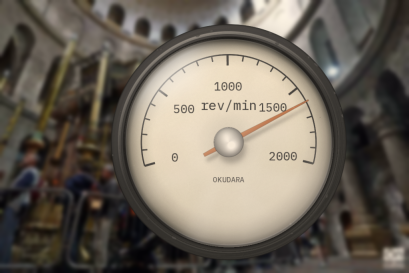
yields 1600 rpm
